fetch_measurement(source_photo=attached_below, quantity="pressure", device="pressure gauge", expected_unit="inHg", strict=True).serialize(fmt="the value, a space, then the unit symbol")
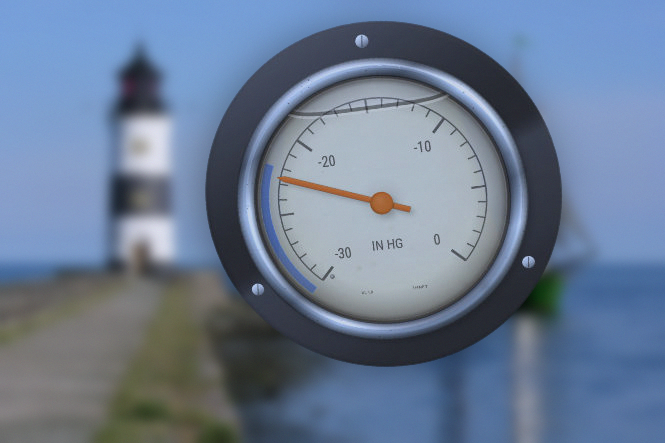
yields -22.5 inHg
